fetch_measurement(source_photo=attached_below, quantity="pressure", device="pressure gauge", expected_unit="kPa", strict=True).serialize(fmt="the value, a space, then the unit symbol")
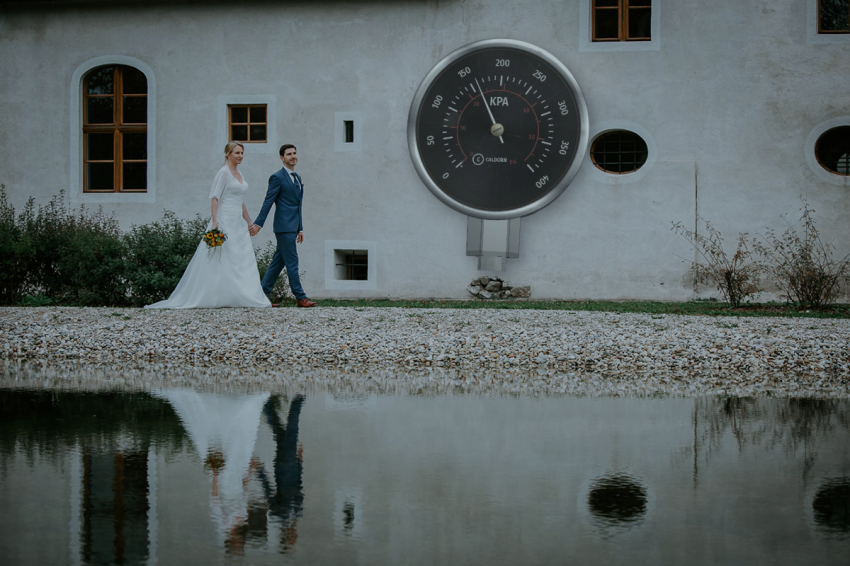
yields 160 kPa
